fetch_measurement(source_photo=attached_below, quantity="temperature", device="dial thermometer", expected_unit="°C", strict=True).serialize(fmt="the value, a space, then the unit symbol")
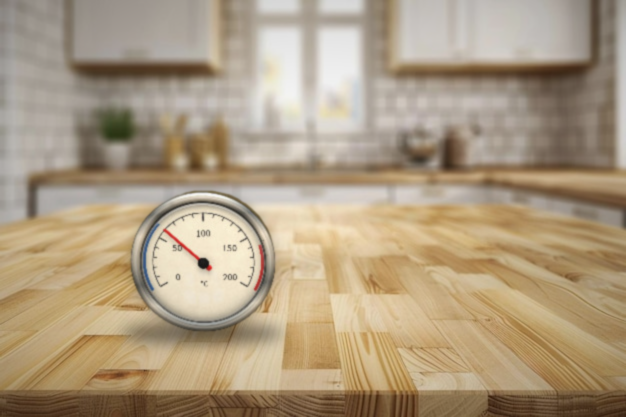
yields 60 °C
